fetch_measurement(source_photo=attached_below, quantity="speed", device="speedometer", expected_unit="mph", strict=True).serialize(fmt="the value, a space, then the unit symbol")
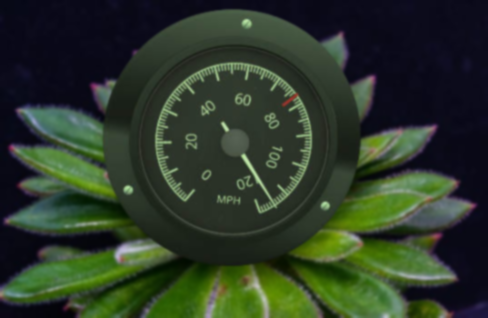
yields 115 mph
